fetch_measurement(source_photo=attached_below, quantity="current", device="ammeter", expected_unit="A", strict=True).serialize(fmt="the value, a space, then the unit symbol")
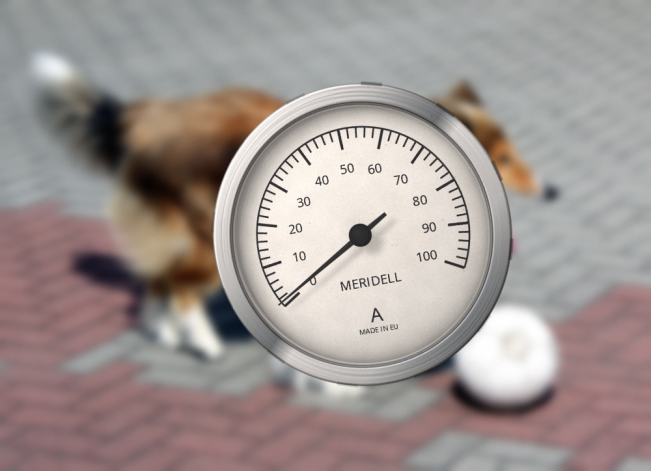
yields 1 A
